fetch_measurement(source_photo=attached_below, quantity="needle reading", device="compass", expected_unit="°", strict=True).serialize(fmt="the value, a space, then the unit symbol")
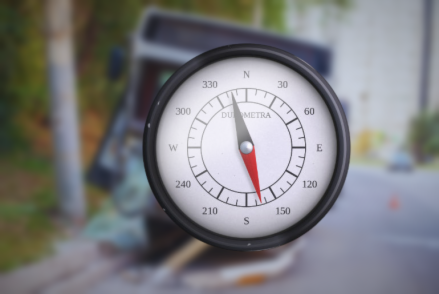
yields 165 °
